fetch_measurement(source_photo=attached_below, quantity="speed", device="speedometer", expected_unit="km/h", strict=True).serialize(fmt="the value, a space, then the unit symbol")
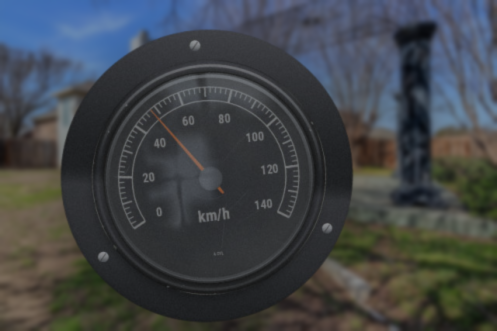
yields 48 km/h
